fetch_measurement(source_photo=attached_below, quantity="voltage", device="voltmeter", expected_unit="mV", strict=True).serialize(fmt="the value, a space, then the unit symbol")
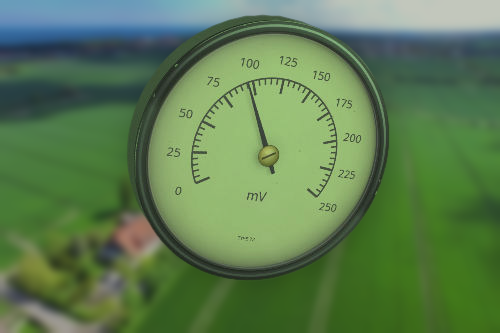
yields 95 mV
